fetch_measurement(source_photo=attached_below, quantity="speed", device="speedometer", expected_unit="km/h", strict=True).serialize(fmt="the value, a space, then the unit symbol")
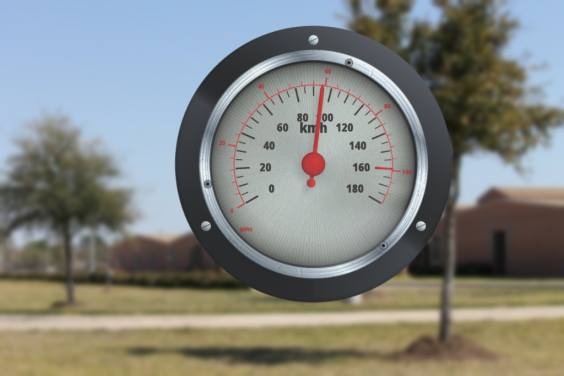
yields 95 km/h
